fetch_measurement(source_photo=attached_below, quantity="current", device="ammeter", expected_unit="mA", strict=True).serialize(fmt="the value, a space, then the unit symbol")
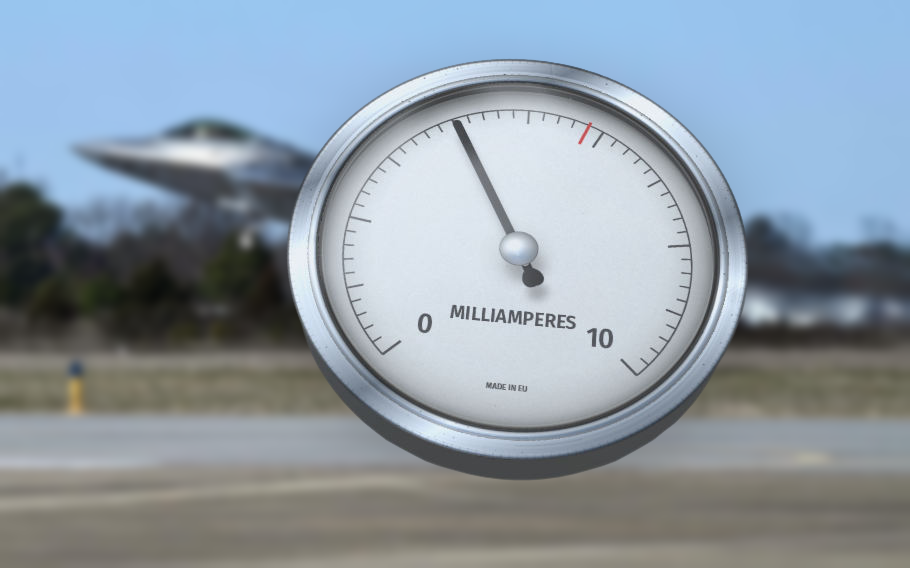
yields 4 mA
